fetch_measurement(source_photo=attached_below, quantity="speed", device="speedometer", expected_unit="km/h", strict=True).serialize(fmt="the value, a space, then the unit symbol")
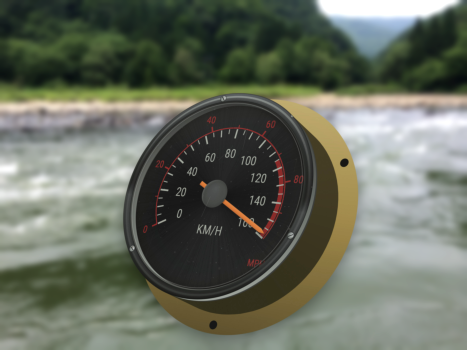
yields 157.5 km/h
